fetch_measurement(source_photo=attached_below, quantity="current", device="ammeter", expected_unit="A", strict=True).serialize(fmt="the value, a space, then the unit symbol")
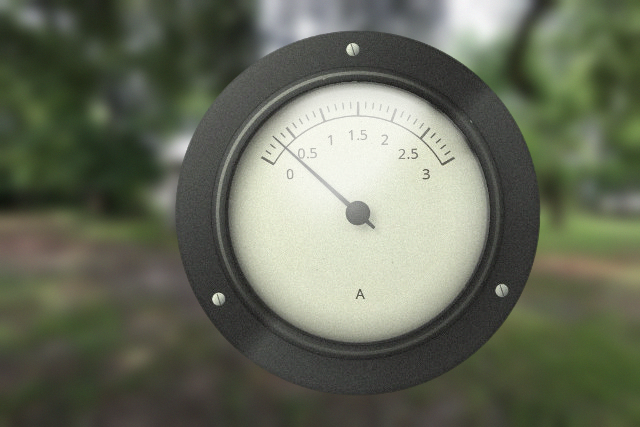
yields 0.3 A
